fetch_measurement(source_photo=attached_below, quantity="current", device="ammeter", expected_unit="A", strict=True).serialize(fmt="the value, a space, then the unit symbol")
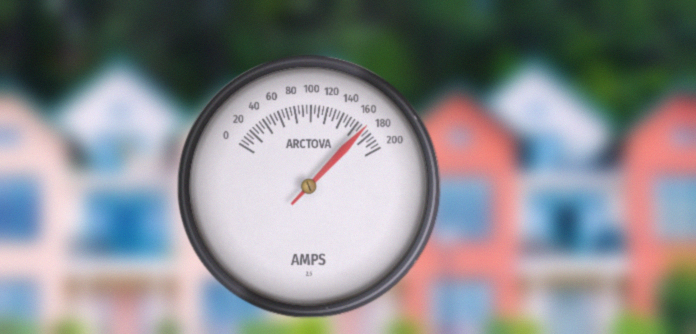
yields 170 A
